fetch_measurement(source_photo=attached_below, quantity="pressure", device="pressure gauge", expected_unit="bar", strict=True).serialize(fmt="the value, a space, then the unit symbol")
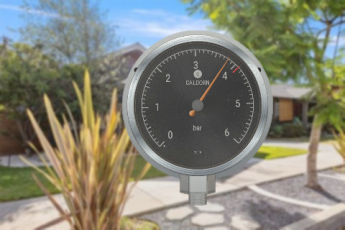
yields 3.8 bar
